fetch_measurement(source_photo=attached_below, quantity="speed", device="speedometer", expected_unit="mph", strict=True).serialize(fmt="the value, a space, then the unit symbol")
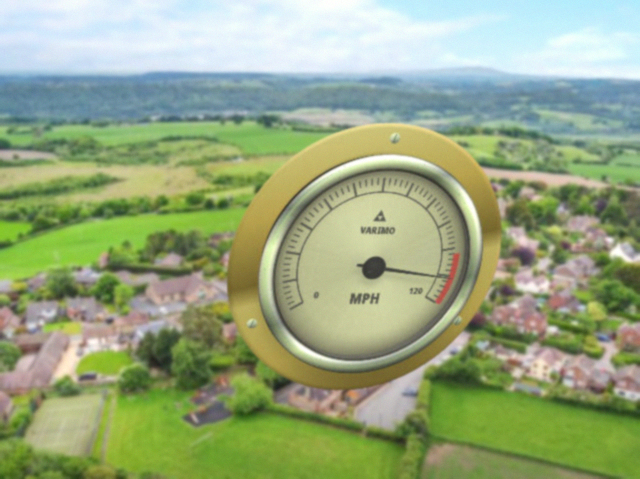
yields 110 mph
